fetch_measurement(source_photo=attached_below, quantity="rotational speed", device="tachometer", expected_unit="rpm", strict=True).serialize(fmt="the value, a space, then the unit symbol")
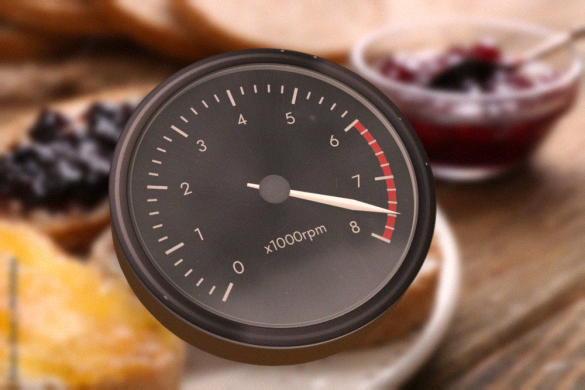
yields 7600 rpm
